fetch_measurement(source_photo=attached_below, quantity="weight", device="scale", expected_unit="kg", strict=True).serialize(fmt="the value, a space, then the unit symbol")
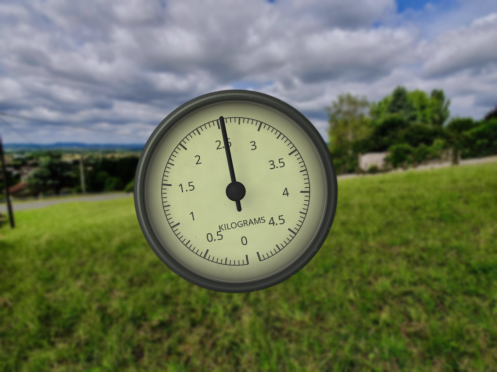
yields 2.55 kg
